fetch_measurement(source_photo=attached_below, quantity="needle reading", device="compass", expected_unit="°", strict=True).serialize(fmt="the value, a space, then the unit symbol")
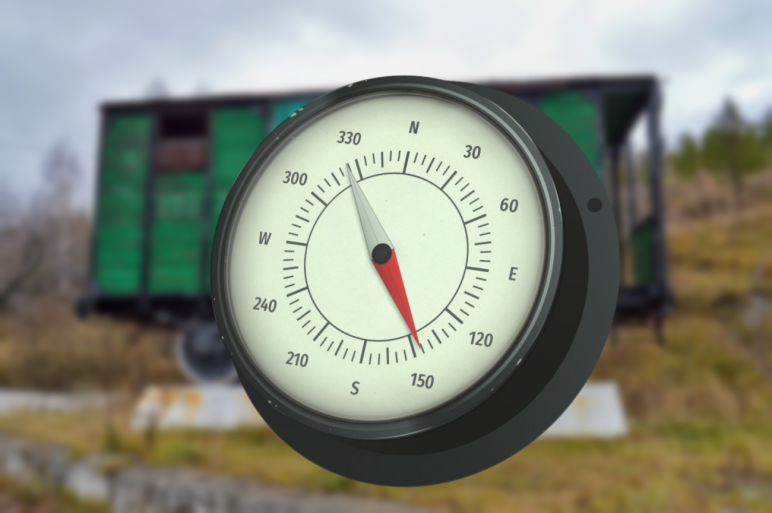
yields 145 °
